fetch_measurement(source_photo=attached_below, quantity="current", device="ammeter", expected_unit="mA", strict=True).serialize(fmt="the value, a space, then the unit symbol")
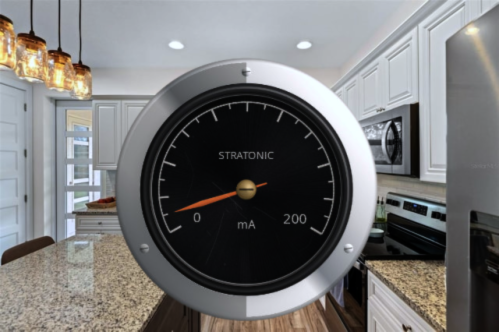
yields 10 mA
